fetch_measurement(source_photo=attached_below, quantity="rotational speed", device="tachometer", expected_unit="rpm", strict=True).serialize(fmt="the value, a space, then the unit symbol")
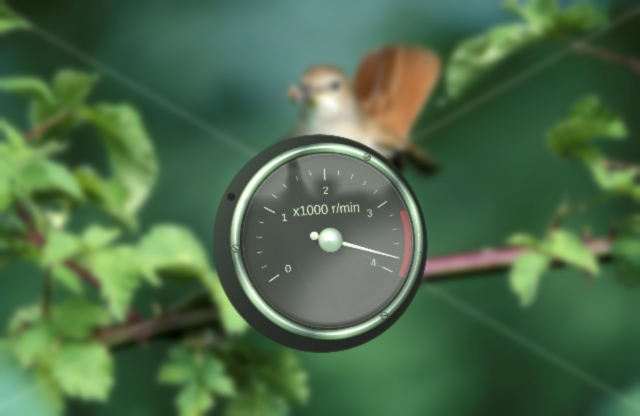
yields 3800 rpm
